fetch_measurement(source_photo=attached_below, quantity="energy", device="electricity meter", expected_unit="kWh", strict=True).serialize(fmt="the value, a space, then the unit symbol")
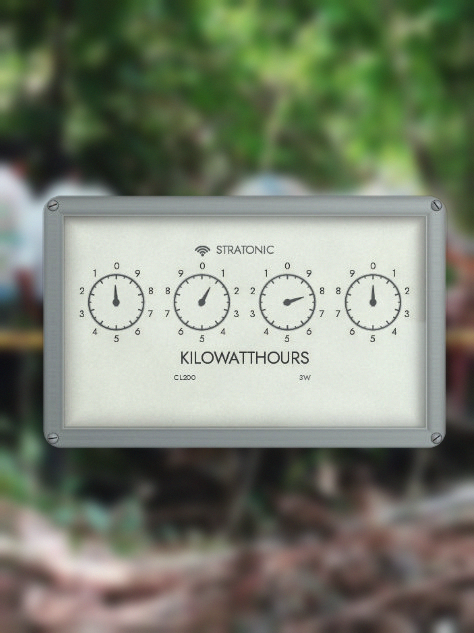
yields 80 kWh
